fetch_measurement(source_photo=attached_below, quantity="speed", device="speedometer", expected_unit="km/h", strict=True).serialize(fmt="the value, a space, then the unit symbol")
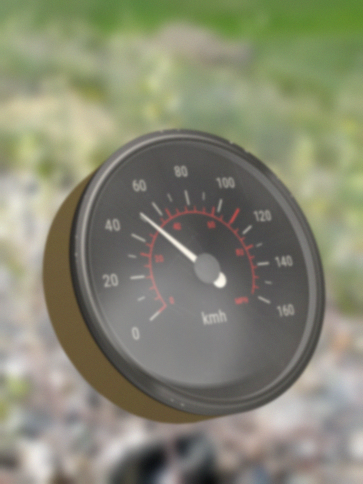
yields 50 km/h
